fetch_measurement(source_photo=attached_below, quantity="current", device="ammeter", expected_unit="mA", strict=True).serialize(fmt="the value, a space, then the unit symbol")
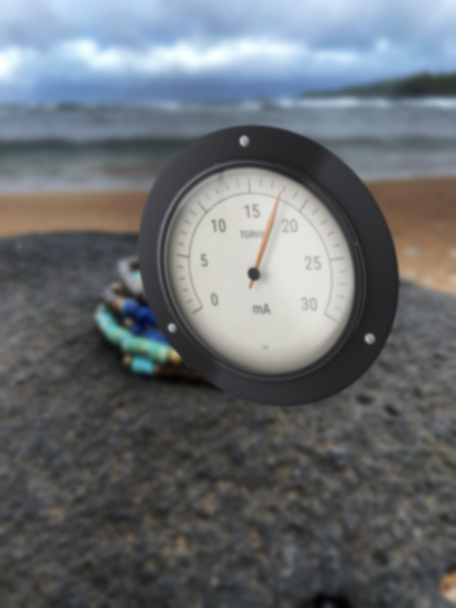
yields 18 mA
